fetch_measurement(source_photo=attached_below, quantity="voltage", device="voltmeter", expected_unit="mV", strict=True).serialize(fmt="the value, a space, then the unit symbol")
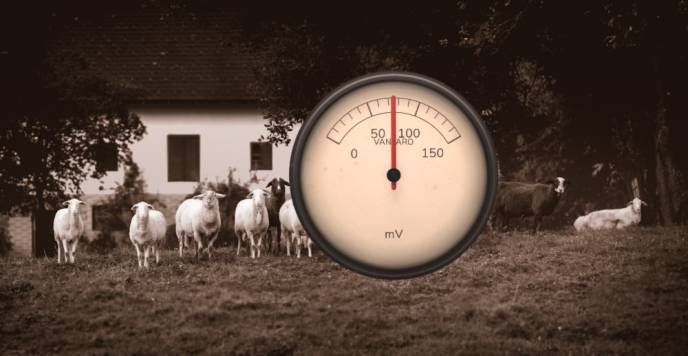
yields 75 mV
